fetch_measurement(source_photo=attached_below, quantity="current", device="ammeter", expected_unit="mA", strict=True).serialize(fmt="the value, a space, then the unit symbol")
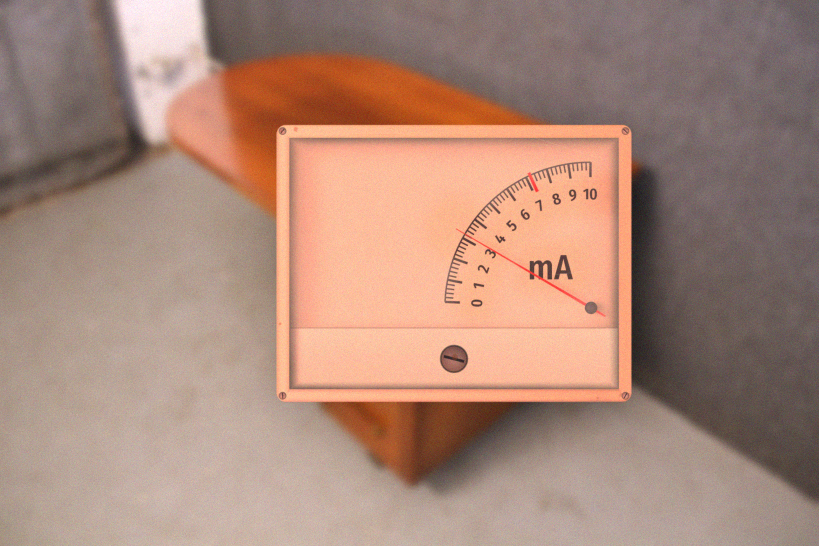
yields 3.2 mA
